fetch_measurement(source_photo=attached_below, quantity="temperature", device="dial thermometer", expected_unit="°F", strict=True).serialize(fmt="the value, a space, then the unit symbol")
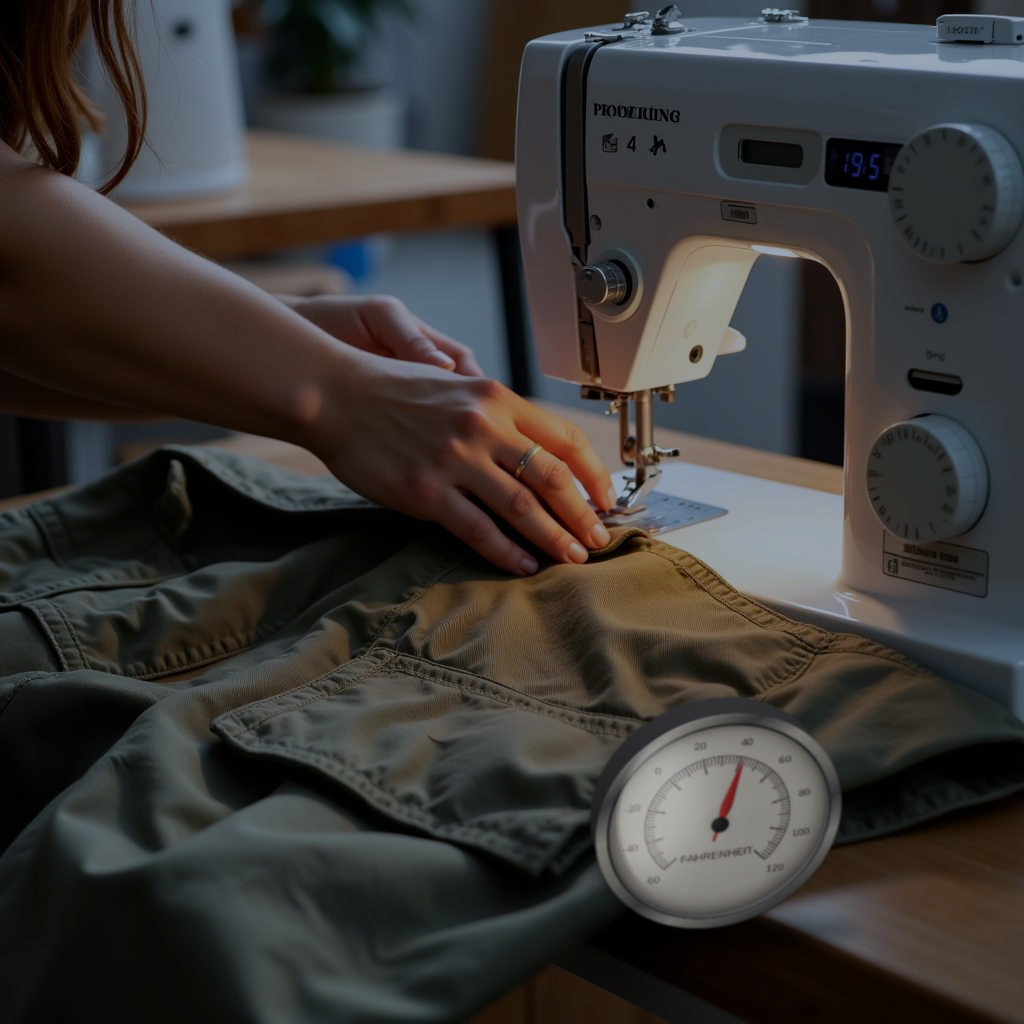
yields 40 °F
